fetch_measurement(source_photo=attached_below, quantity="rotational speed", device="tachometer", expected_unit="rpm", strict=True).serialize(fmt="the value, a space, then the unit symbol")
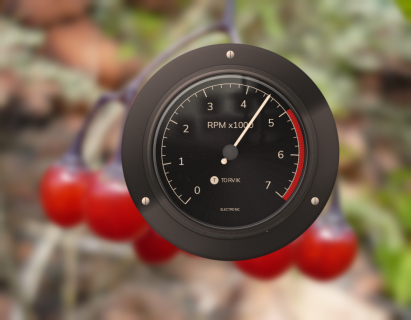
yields 4500 rpm
